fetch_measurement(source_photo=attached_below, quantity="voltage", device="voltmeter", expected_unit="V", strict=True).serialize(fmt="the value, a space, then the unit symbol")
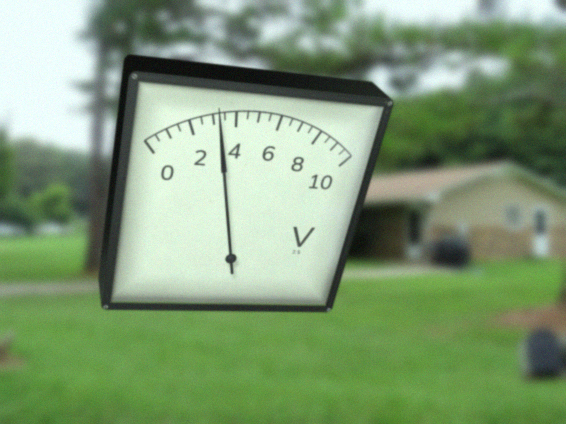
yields 3.25 V
